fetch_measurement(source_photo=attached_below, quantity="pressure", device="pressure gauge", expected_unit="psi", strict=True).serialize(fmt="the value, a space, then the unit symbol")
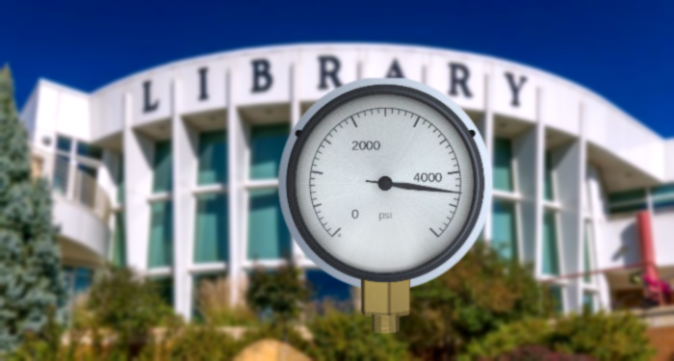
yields 4300 psi
